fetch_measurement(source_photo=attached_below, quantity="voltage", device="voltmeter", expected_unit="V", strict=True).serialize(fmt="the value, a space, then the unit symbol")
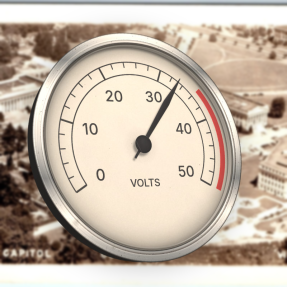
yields 33 V
